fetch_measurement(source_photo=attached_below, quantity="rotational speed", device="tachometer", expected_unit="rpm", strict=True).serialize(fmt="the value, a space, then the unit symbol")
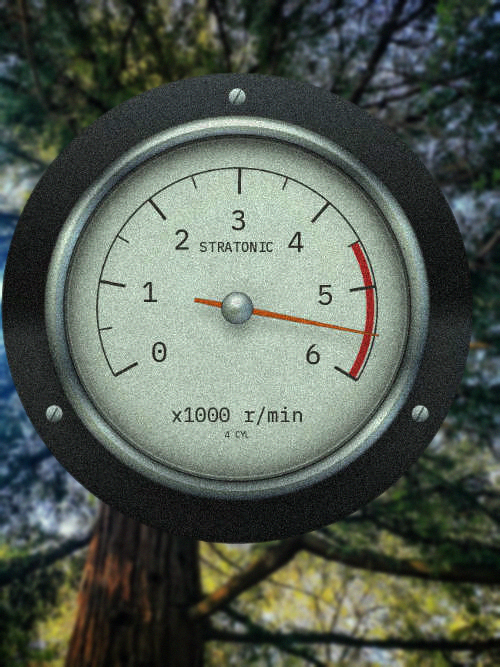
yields 5500 rpm
